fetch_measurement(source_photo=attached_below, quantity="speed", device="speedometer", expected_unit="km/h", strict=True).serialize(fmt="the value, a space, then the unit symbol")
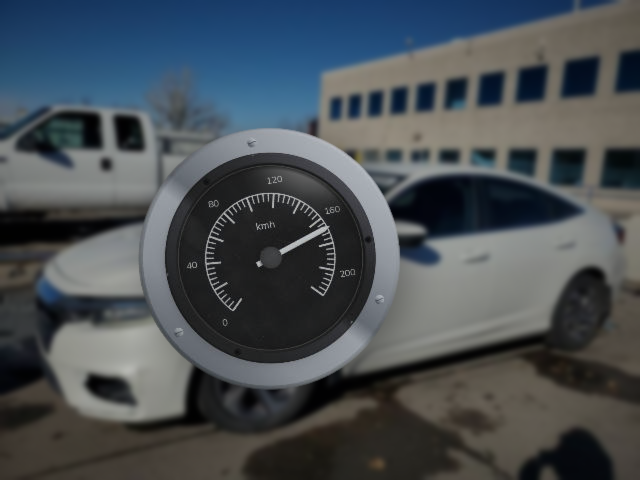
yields 168 km/h
